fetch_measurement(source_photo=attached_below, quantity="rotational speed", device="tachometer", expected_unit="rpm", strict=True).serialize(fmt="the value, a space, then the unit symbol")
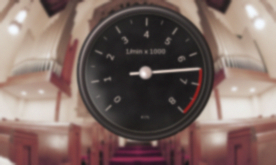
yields 6500 rpm
